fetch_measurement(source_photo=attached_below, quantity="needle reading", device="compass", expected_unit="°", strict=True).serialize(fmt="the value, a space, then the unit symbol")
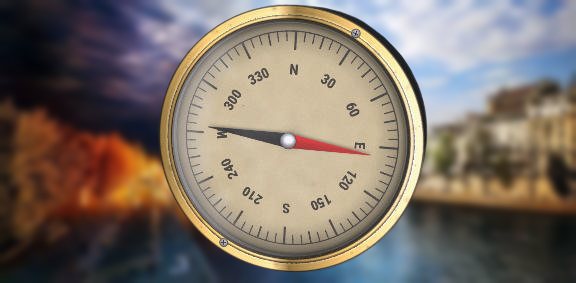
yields 95 °
